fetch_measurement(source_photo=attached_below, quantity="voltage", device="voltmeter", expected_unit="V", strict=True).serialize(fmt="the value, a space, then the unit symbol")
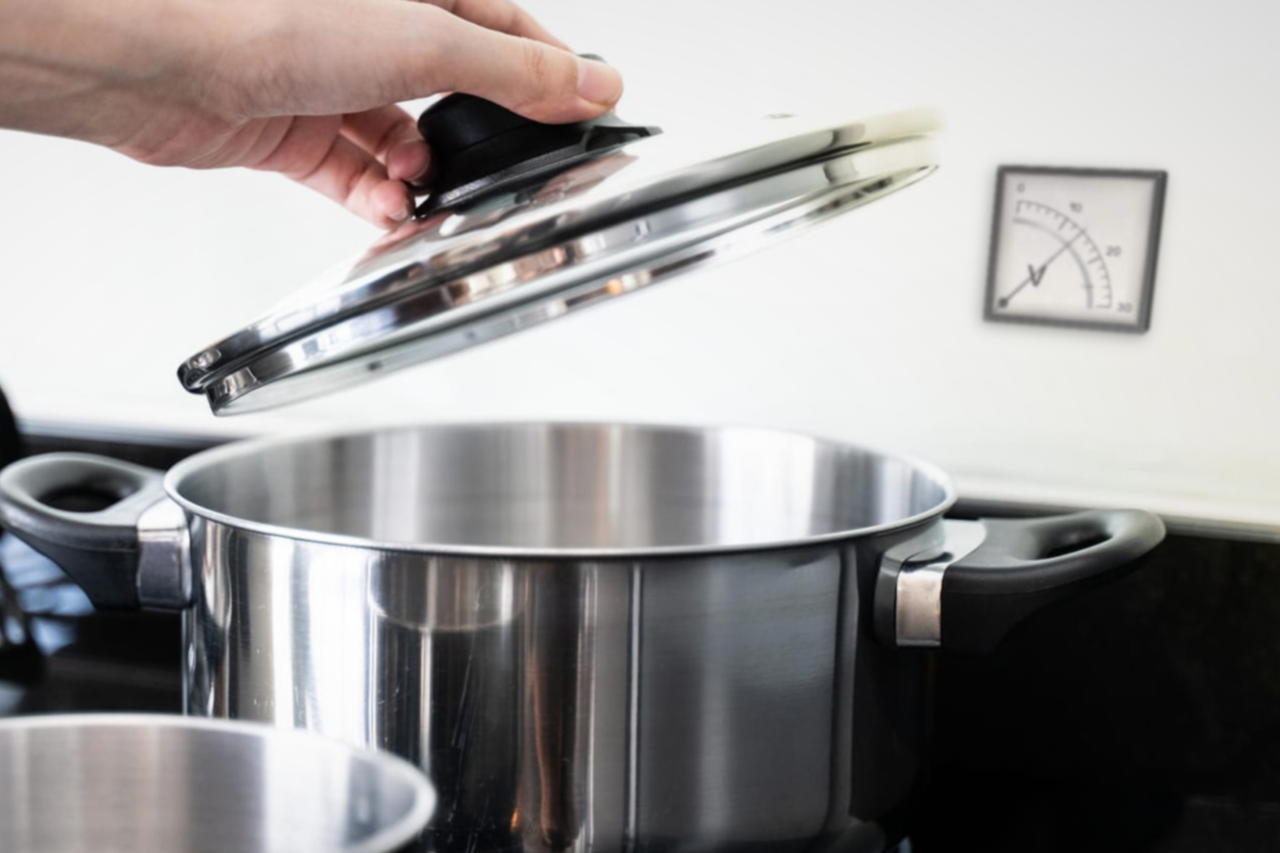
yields 14 V
